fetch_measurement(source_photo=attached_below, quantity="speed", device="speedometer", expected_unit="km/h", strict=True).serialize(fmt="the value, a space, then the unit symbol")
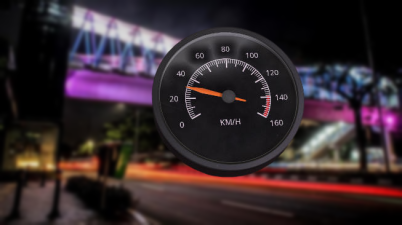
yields 30 km/h
